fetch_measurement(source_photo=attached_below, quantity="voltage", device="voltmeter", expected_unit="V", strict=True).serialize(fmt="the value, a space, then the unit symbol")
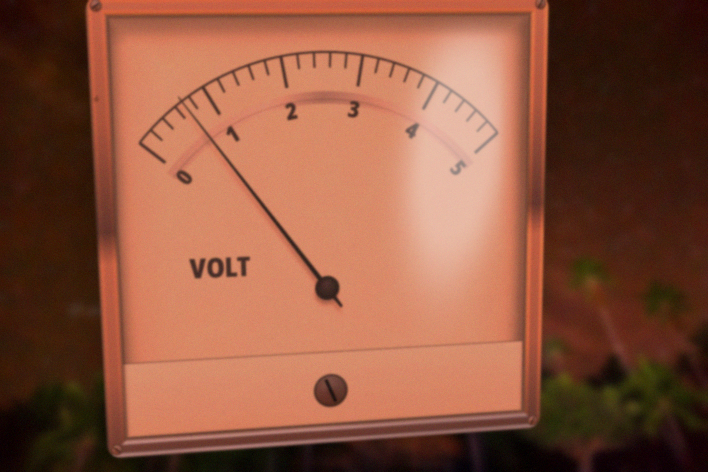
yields 0.7 V
